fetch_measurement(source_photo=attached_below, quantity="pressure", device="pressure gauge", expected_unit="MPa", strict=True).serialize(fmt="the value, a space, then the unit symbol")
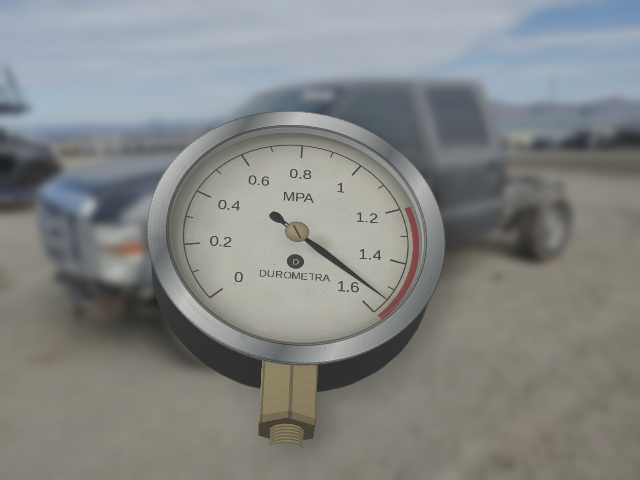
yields 1.55 MPa
